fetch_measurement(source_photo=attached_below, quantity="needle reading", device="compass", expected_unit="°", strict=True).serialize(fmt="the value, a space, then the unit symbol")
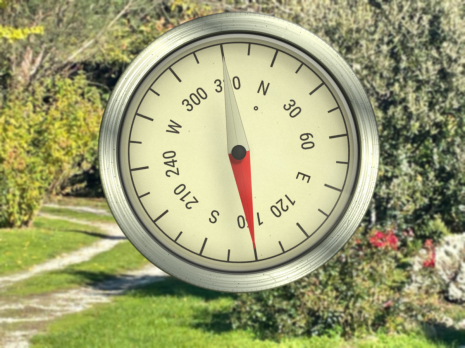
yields 150 °
